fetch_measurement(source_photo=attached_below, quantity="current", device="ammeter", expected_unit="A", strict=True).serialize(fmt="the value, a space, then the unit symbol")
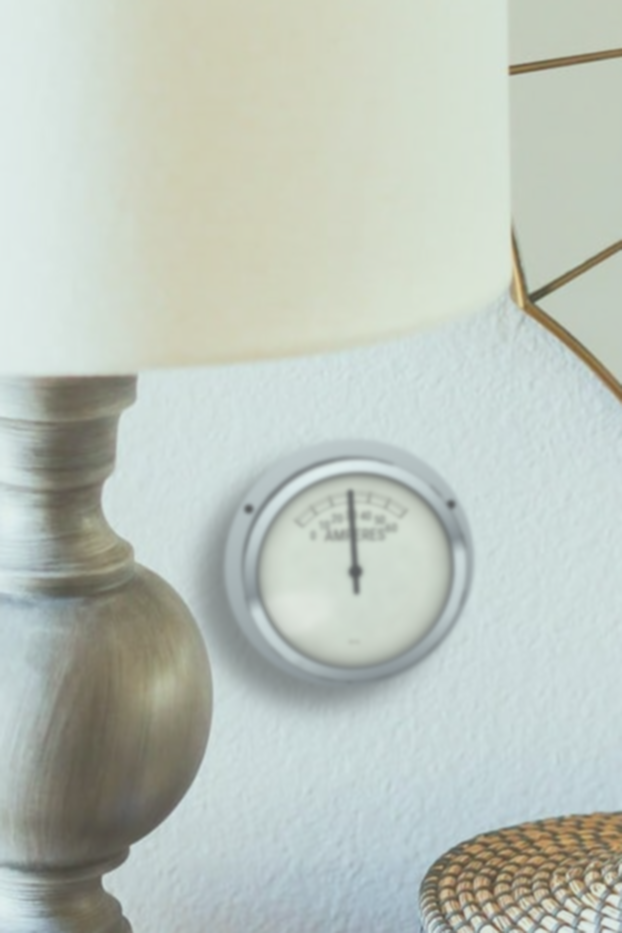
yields 30 A
